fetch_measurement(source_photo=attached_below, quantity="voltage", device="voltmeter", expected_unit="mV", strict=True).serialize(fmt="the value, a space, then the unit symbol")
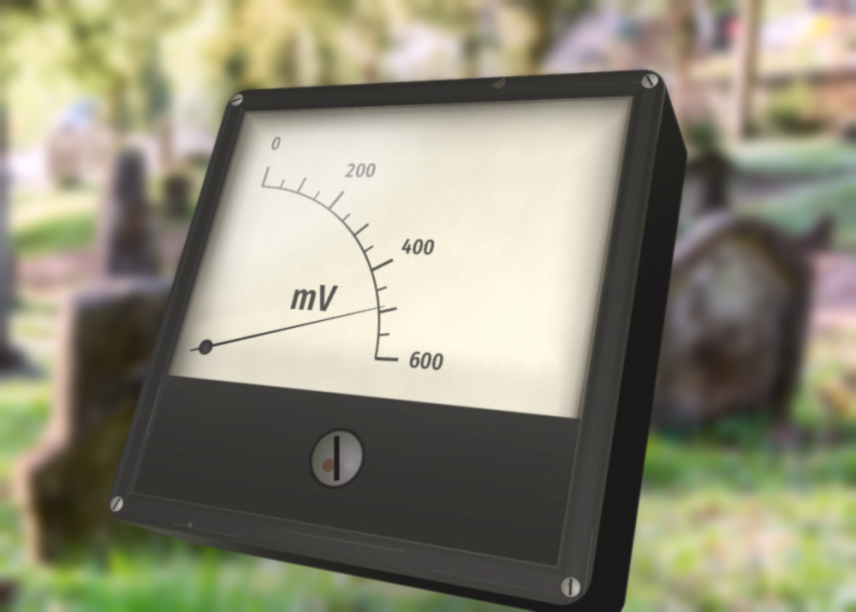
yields 500 mV
